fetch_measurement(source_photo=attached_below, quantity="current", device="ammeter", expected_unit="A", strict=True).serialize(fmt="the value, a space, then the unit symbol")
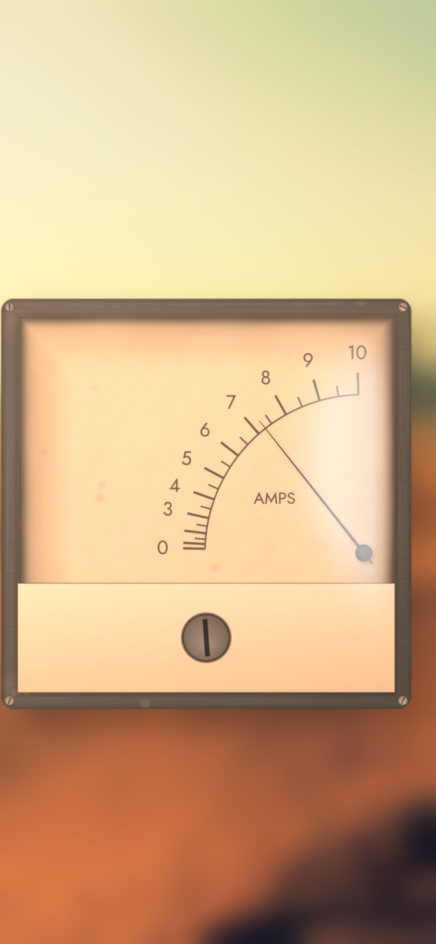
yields 7.25 A
